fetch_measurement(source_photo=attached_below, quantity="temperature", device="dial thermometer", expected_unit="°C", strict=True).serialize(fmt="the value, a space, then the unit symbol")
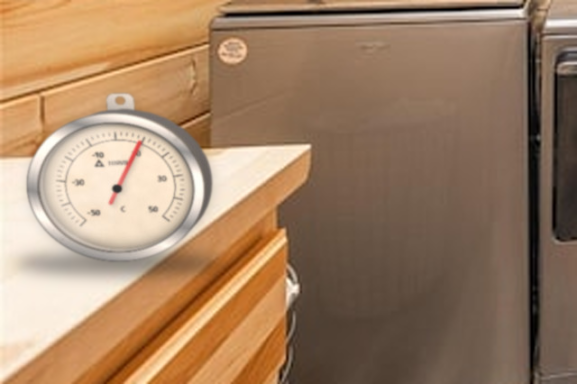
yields 10 °C
